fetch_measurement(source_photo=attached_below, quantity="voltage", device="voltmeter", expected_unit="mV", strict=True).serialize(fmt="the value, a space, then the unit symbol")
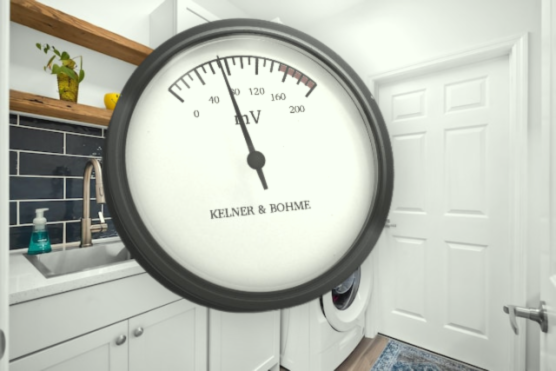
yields 70 mV
